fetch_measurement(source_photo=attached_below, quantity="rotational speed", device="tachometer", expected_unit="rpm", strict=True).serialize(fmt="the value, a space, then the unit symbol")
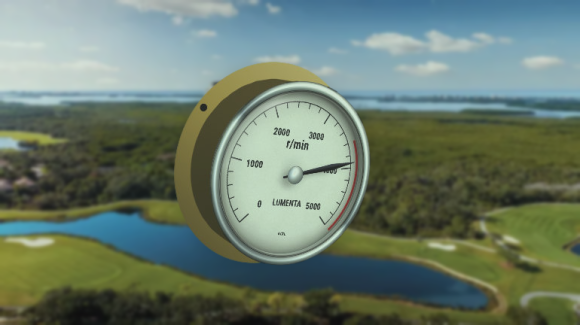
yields 3900 rpm
